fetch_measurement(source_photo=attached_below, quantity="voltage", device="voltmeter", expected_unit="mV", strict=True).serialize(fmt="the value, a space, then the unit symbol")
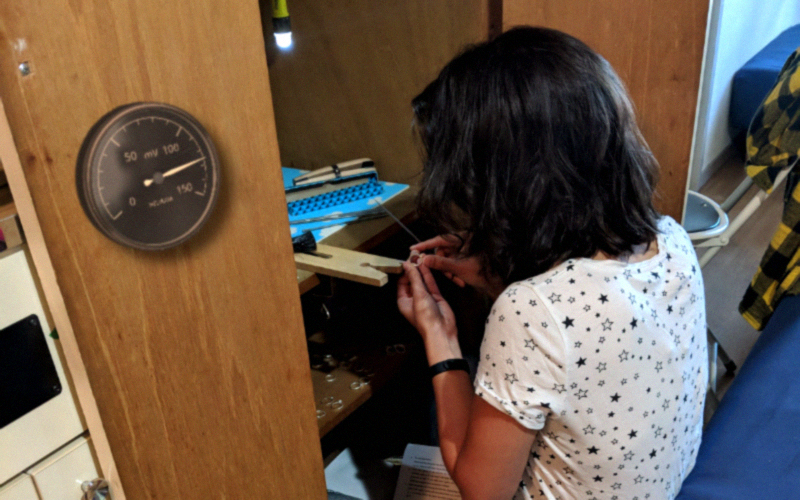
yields 125 mV
